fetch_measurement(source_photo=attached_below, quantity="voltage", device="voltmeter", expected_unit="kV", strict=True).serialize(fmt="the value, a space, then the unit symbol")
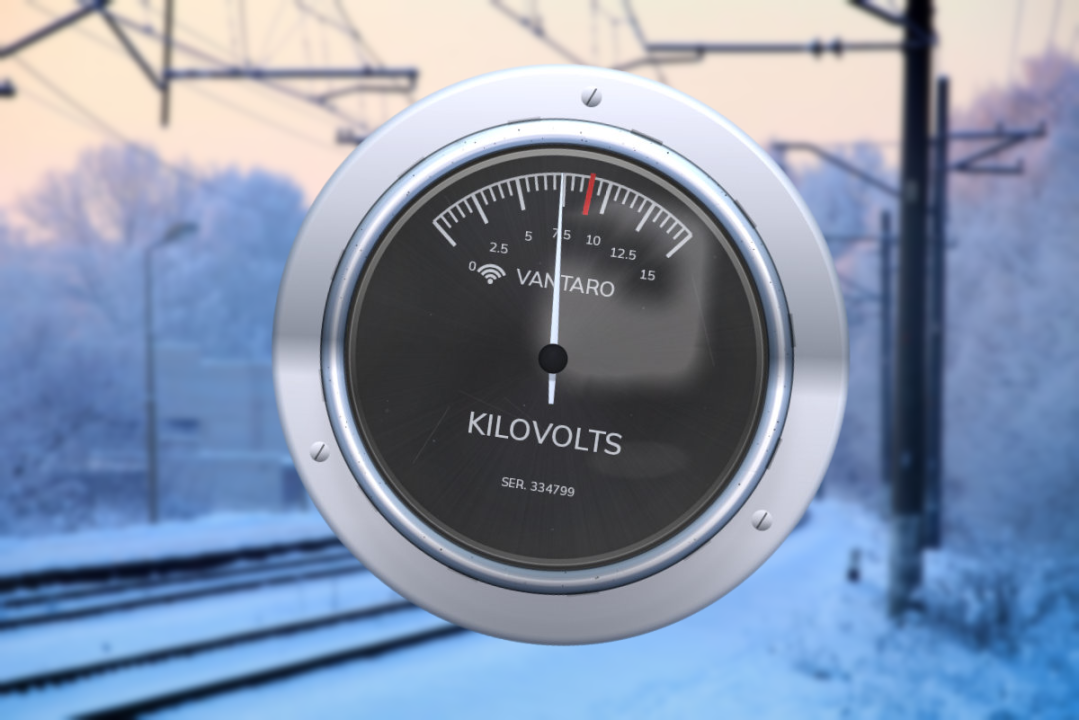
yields 7.5 kV
